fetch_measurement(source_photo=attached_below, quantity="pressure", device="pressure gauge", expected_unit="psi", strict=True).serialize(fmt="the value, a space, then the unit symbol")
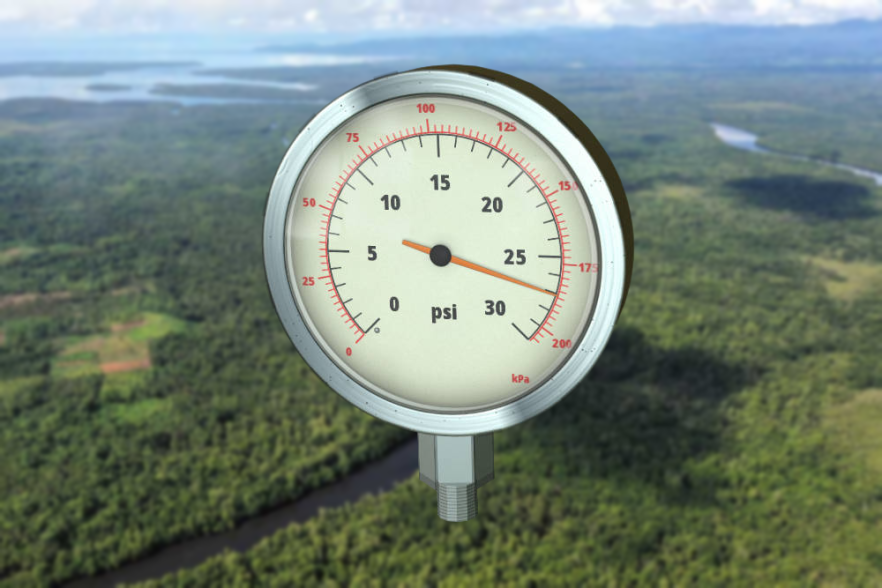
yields 27 psi
